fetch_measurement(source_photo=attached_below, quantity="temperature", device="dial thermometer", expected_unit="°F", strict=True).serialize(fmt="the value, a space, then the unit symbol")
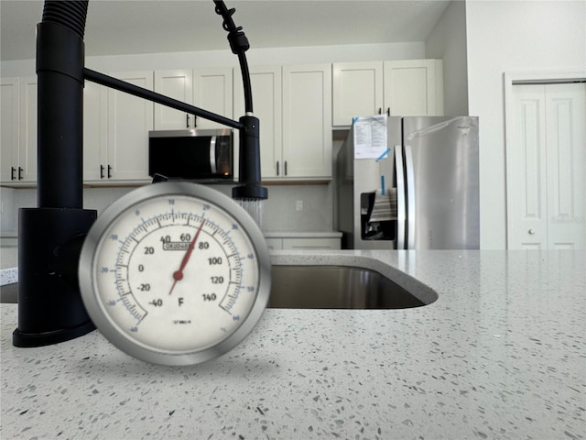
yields 70 °F
